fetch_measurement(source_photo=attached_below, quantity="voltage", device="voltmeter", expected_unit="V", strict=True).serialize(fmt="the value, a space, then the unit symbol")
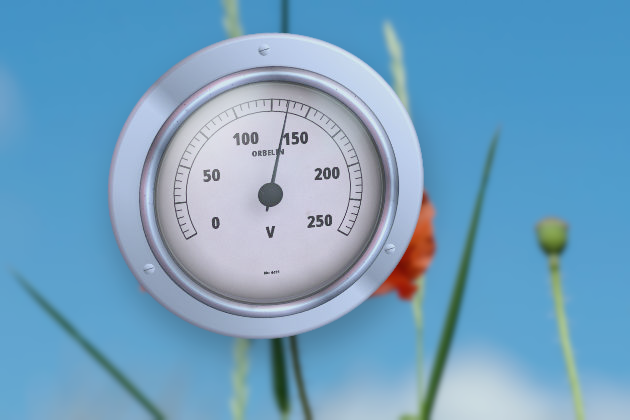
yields 135 V
